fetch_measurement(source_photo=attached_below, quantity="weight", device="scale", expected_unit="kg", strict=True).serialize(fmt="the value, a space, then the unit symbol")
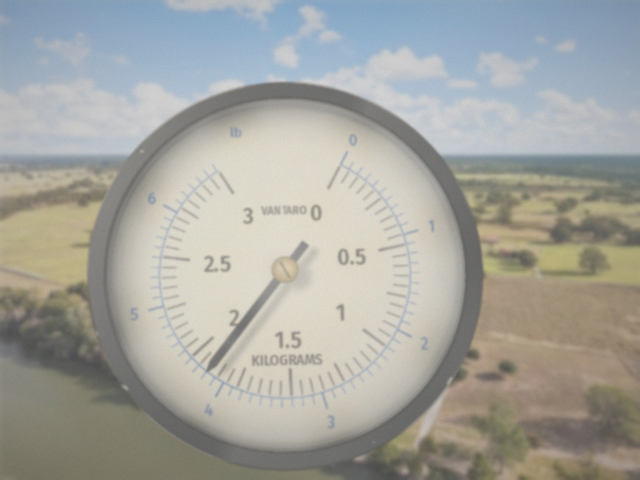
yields 1.9 kg
